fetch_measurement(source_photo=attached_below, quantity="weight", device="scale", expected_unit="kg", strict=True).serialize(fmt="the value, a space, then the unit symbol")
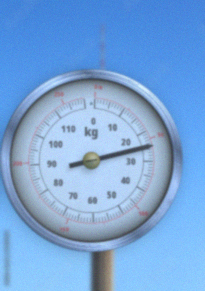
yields 25 kg
